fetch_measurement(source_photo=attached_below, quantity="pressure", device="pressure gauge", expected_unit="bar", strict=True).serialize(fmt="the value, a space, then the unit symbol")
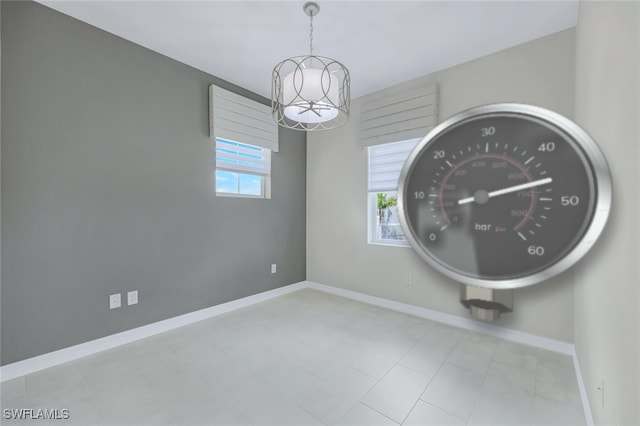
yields 46 bar
